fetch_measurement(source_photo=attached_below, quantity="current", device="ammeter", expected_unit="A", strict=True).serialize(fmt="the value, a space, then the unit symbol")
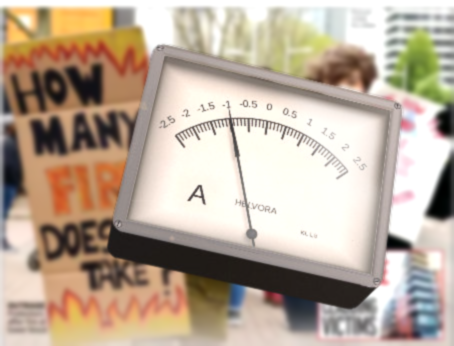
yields -1 A
